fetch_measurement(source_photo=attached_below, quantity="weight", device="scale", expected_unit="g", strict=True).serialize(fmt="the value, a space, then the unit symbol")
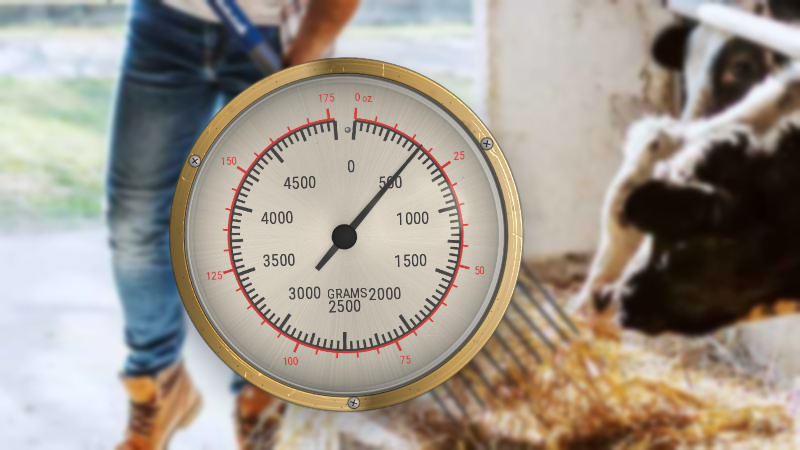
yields 500 g
